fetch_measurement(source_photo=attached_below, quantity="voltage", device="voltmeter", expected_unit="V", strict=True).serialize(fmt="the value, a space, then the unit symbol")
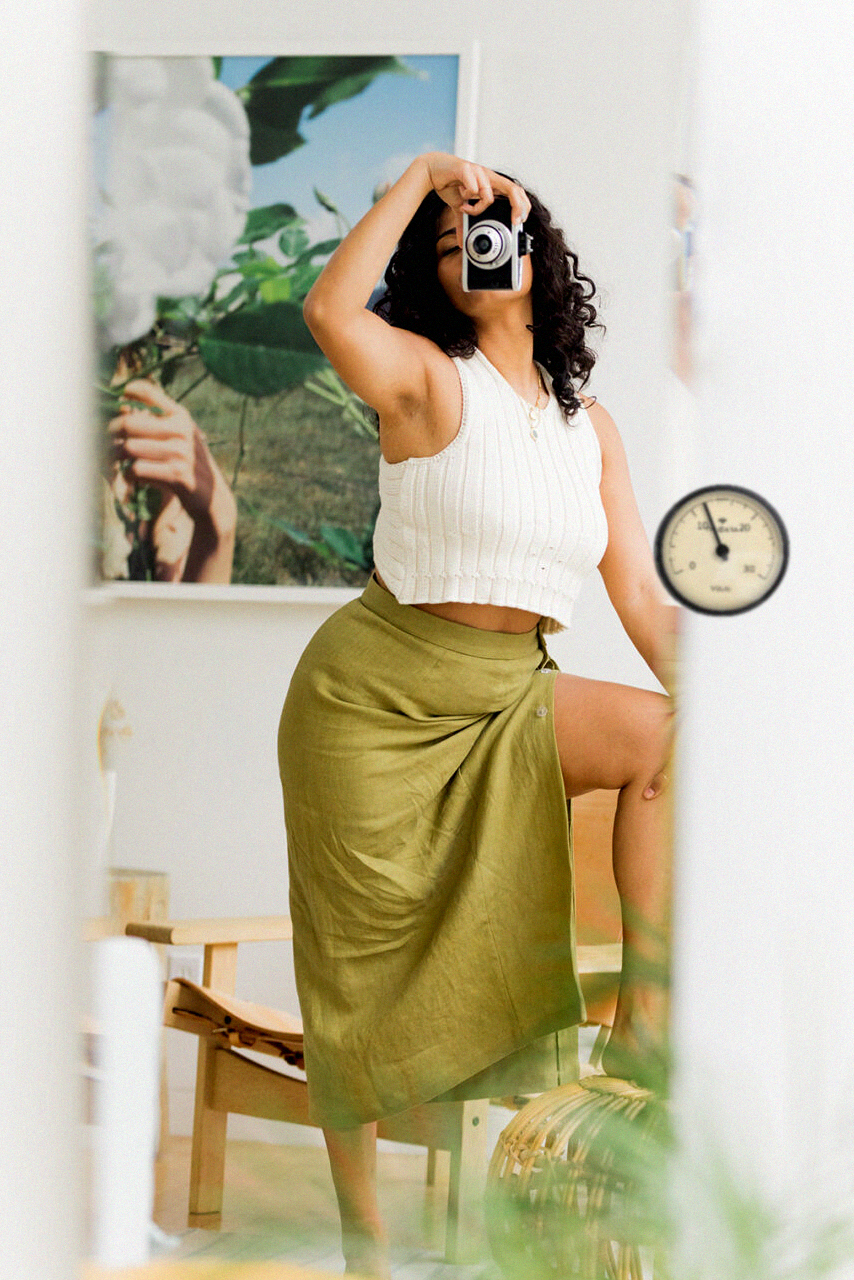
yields 12 V
